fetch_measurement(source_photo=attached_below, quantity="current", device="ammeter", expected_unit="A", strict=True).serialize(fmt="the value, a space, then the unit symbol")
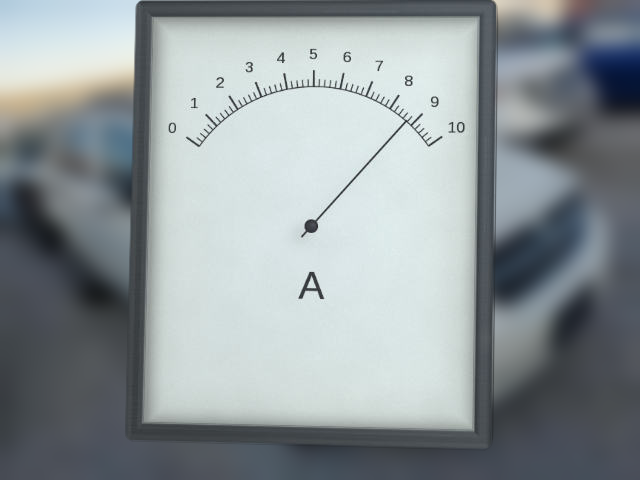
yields 8.8 A
